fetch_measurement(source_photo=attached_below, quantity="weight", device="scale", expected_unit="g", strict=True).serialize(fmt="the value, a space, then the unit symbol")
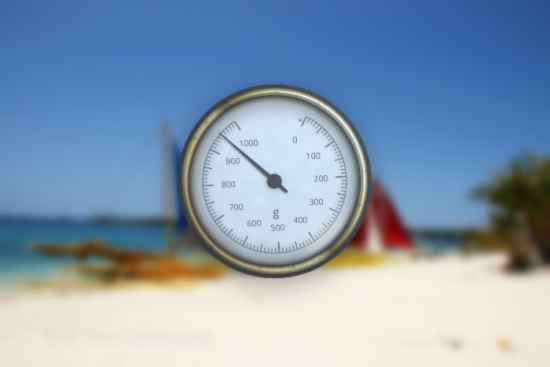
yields 950 g
